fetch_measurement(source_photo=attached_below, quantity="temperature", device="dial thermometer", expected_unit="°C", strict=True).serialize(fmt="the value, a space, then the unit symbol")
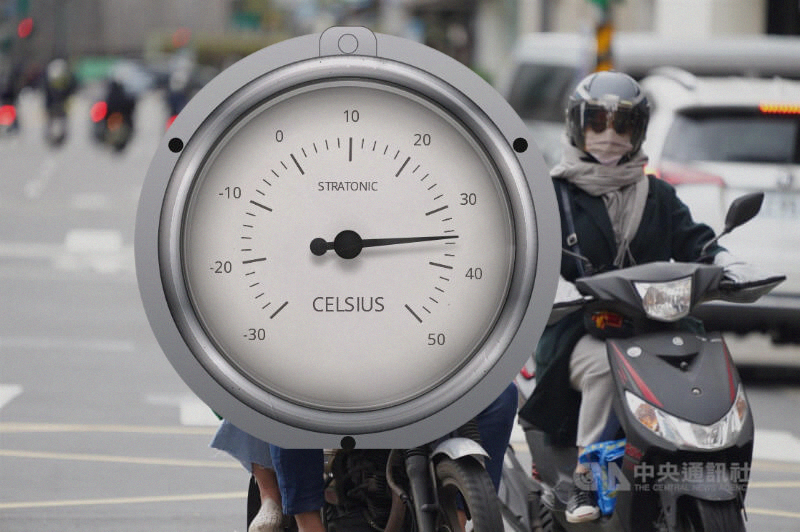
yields 35 °C
